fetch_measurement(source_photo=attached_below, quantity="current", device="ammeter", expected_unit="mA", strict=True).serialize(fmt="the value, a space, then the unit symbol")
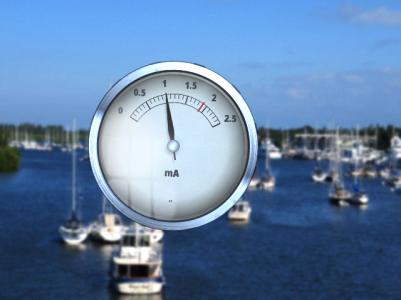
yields 1 mA
